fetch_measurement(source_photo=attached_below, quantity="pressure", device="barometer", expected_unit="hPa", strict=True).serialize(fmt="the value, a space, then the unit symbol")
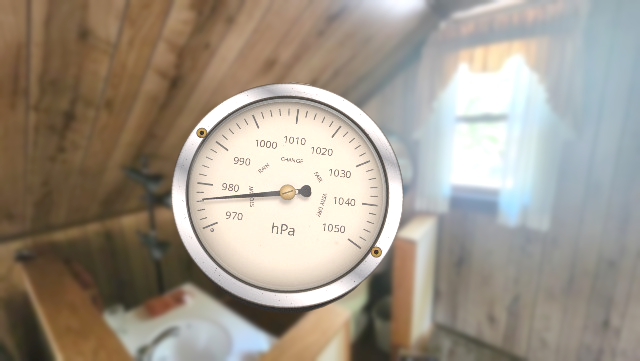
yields 976 hPa
